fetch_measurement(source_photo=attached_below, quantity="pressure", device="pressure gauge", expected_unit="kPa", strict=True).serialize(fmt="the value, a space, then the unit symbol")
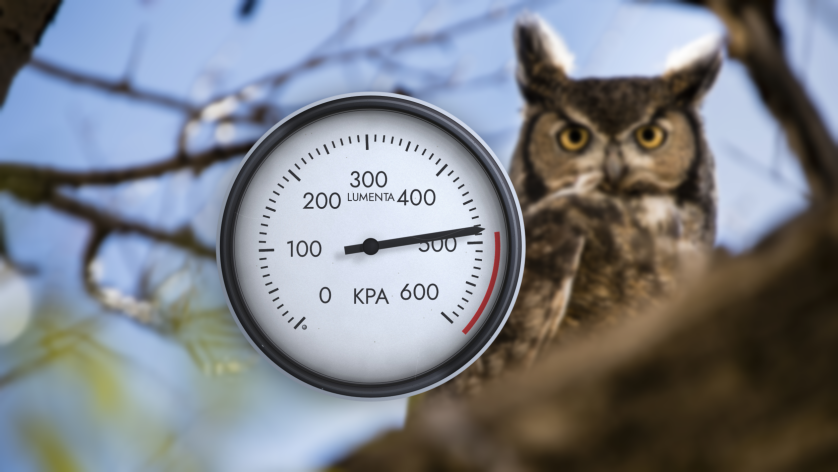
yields 485 kPa
